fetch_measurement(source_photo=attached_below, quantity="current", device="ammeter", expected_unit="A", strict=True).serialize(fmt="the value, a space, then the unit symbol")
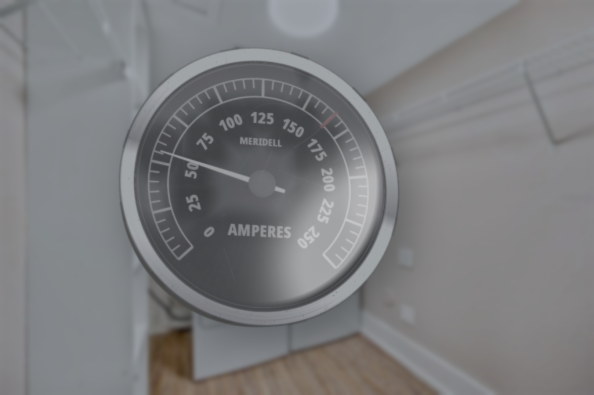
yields 55 A
